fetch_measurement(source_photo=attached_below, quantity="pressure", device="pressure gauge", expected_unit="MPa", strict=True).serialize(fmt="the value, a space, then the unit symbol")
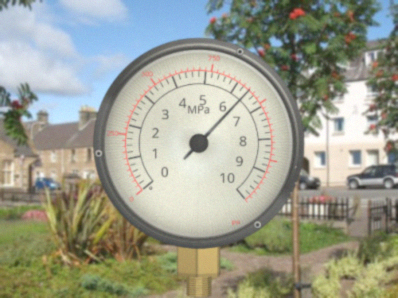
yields 6.4 MPa
